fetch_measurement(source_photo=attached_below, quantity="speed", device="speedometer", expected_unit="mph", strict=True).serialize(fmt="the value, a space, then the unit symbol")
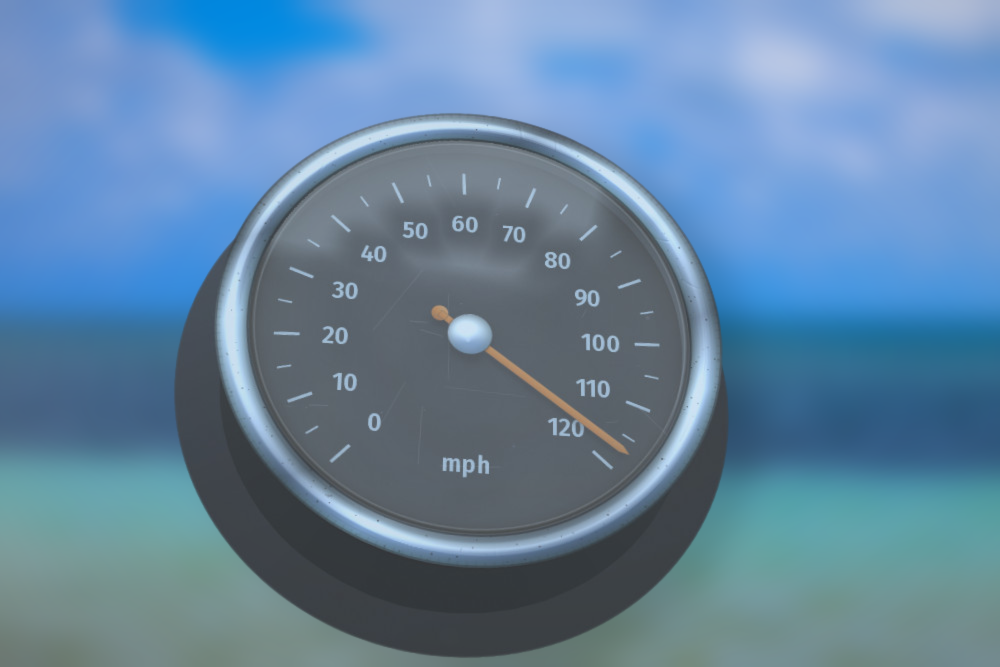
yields 117.5 mph
